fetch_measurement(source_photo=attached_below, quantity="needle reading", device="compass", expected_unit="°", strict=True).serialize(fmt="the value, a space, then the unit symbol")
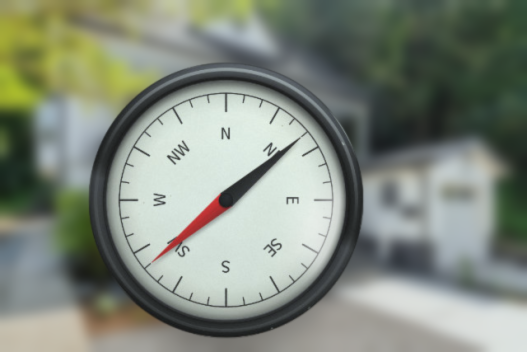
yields 230 °
